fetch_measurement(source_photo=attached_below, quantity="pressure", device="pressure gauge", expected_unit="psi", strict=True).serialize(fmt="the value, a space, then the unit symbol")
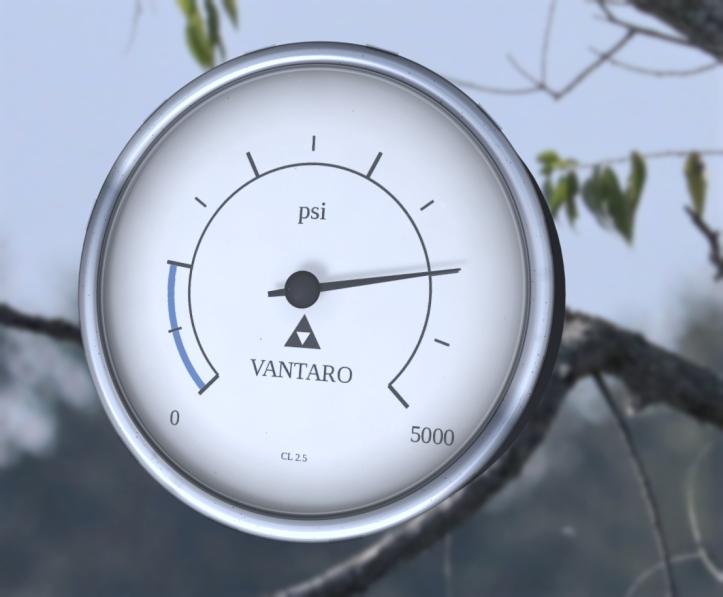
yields 4000 psi
